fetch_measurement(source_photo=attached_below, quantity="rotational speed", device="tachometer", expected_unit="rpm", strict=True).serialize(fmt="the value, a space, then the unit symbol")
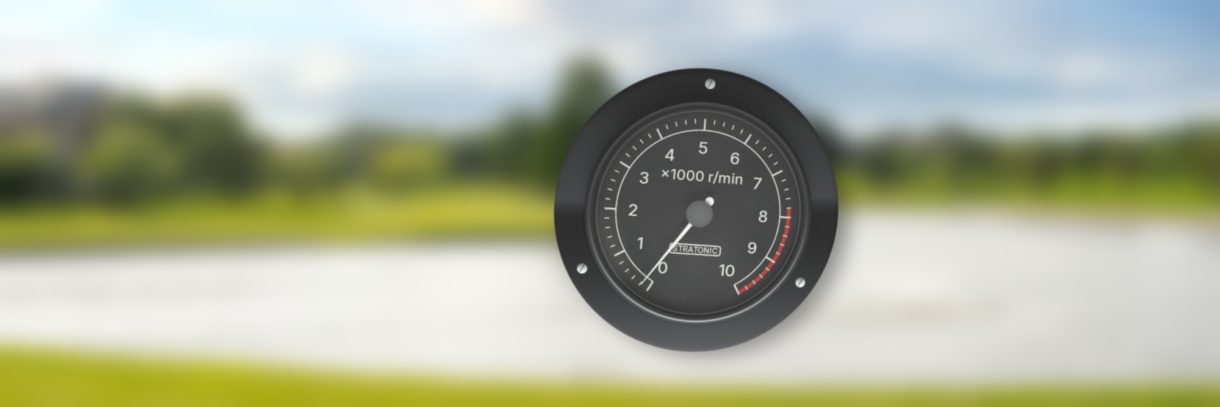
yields 200 rpm
